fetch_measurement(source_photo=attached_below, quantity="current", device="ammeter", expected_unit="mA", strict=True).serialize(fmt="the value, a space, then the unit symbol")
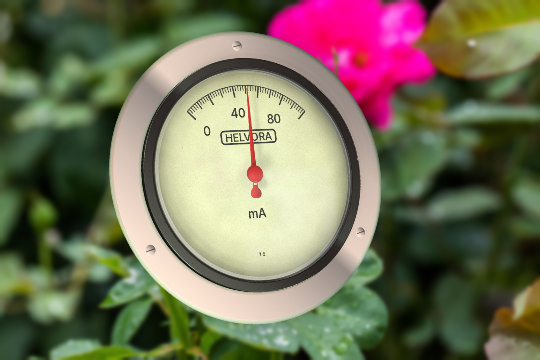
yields 50 mA
